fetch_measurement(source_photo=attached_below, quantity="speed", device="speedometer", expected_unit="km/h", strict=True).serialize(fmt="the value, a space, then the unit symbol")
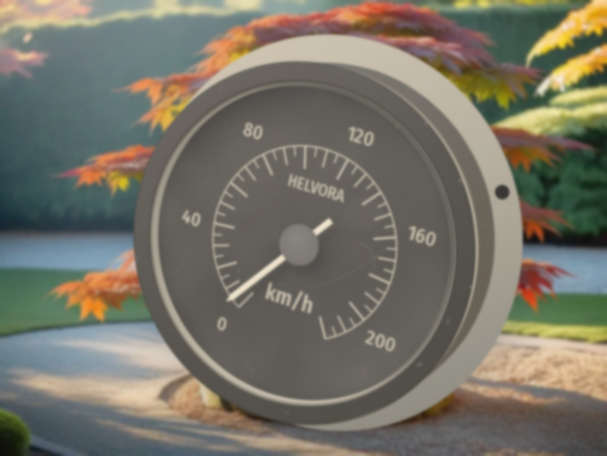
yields 5 km/h
